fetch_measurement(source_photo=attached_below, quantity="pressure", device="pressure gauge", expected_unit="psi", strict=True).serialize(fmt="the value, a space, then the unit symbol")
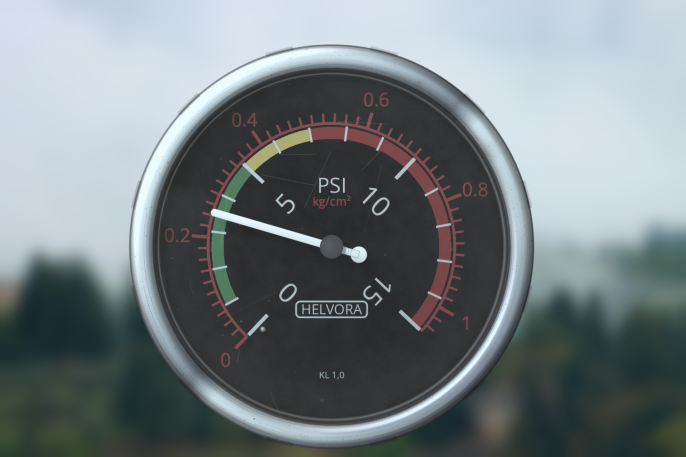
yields 3.5 psi
